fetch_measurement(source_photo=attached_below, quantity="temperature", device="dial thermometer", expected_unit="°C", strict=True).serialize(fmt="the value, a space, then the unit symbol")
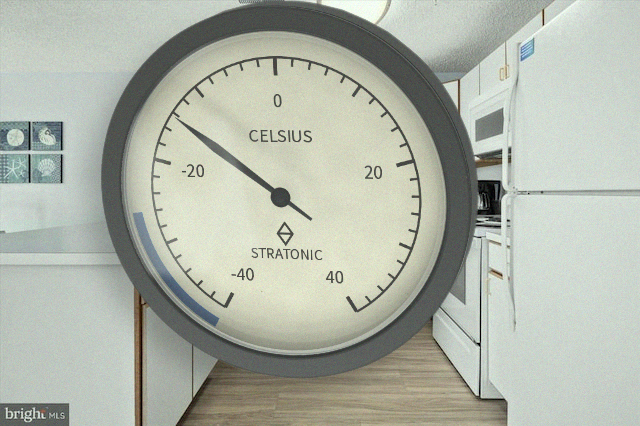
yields -14 °C
